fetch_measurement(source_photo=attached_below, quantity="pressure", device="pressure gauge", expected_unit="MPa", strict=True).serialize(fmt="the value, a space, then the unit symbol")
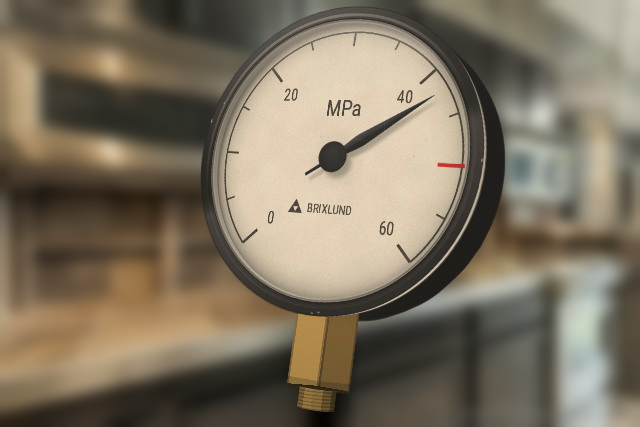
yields 42.5 MPa
